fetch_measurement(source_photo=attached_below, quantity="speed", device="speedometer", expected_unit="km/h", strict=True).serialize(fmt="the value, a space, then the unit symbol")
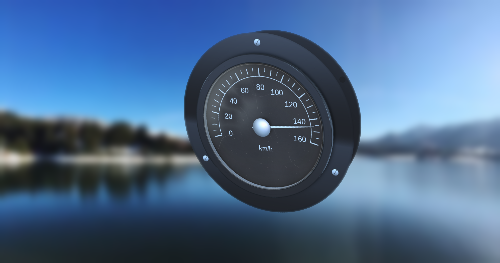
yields 145 km/h
